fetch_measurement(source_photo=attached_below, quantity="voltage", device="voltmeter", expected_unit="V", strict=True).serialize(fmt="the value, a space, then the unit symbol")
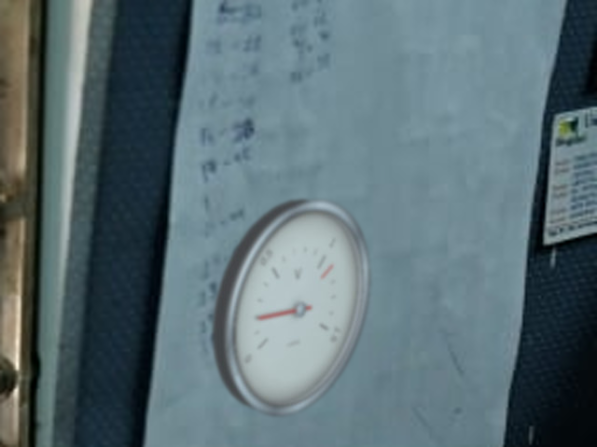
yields 0.2 V
